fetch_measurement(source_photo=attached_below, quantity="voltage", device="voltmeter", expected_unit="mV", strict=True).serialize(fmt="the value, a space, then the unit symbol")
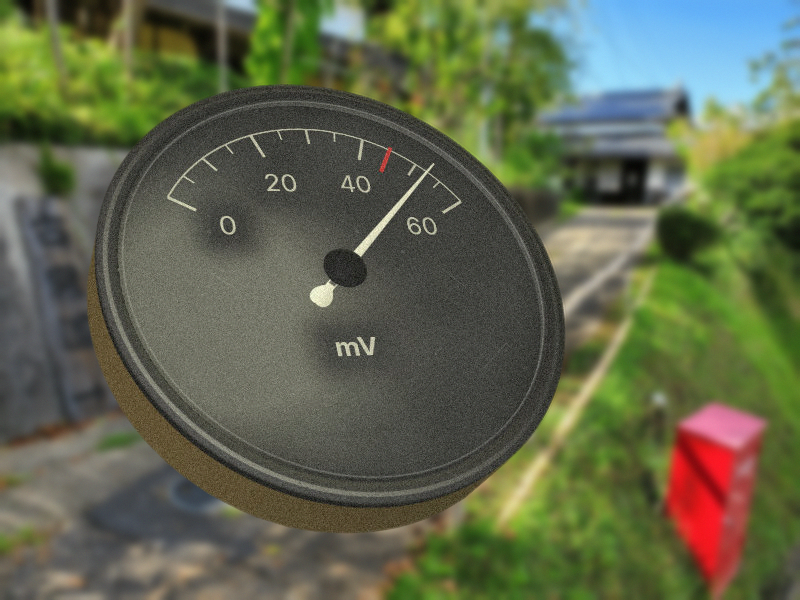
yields 52.5 mV
